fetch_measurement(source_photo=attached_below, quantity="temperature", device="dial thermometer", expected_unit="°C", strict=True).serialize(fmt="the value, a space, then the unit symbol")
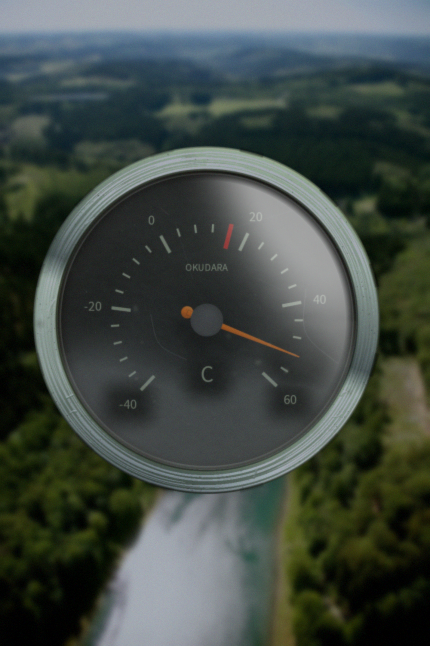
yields 52 °C
